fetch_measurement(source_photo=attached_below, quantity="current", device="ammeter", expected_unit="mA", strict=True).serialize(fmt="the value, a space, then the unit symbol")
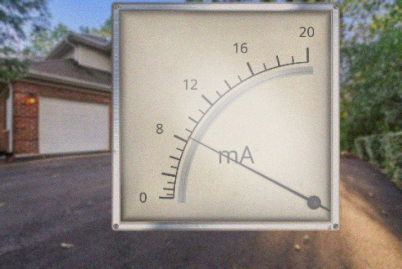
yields 8.5 mA
